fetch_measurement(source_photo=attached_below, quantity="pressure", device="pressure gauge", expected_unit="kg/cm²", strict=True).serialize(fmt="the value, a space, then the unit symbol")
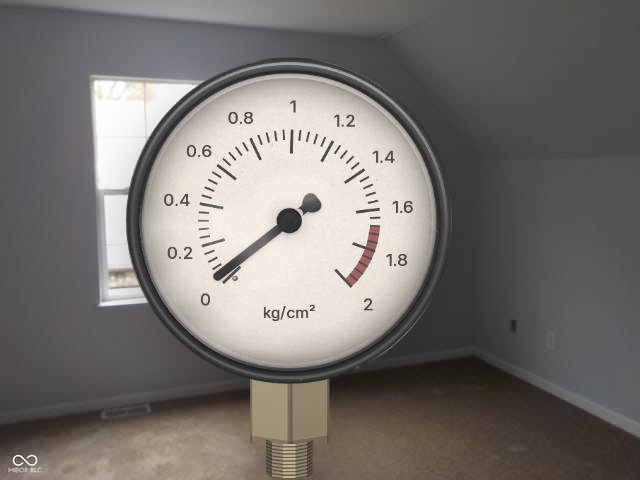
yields 0.04 kg/cm²
